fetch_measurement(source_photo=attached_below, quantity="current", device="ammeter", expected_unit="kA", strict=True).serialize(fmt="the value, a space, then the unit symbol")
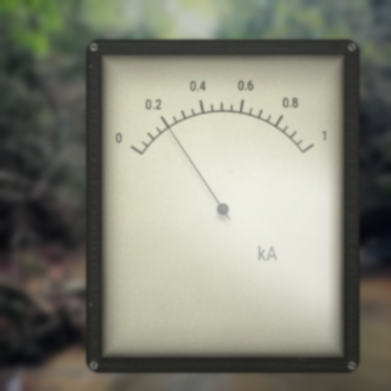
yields 0.2 kA
